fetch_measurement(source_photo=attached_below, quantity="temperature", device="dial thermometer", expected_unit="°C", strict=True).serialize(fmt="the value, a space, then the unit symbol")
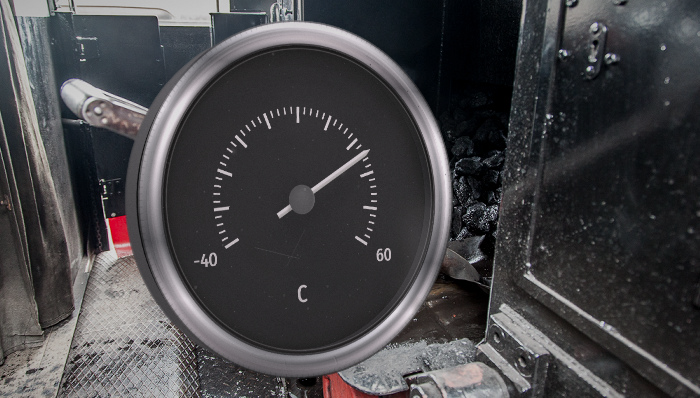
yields 34 °C
